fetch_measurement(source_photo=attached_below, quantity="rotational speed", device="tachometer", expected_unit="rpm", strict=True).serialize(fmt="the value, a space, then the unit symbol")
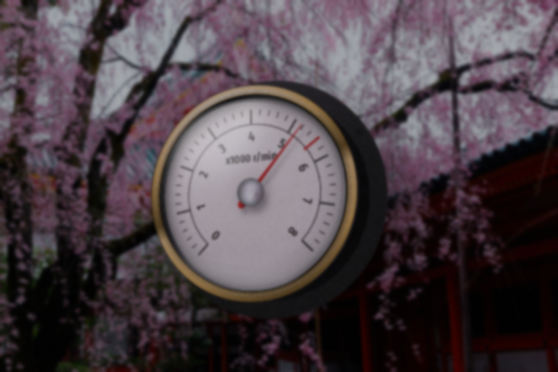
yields 5200 rpm
